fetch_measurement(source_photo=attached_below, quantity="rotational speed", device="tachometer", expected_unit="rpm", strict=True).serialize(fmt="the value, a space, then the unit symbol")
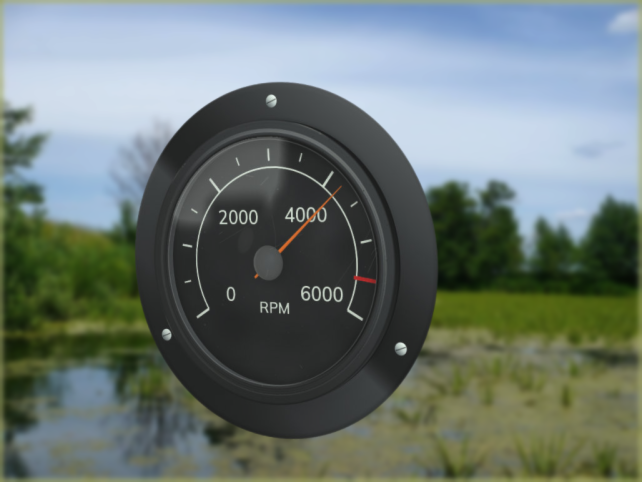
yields 4250 rpm
